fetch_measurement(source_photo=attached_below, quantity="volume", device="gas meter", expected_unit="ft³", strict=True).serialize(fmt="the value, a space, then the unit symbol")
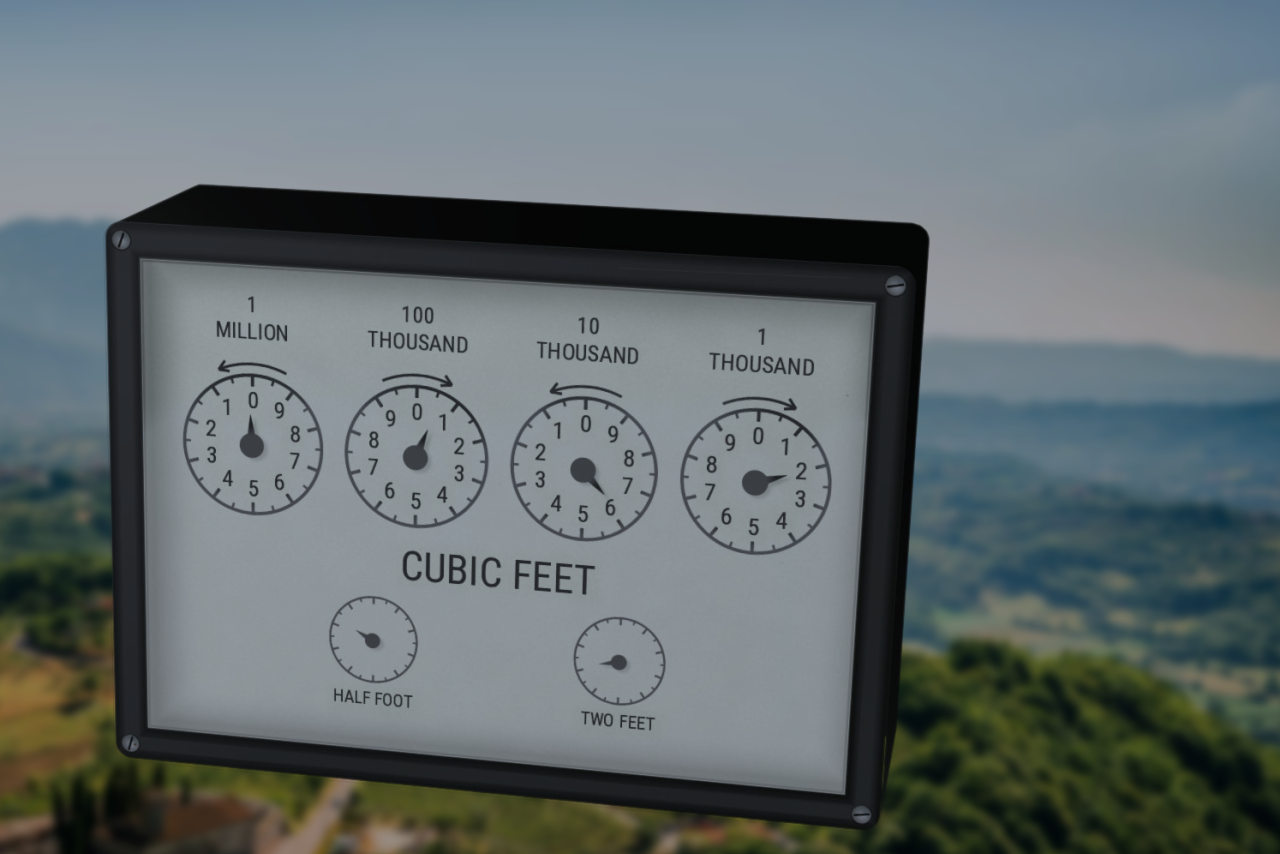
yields 6200 ft³
